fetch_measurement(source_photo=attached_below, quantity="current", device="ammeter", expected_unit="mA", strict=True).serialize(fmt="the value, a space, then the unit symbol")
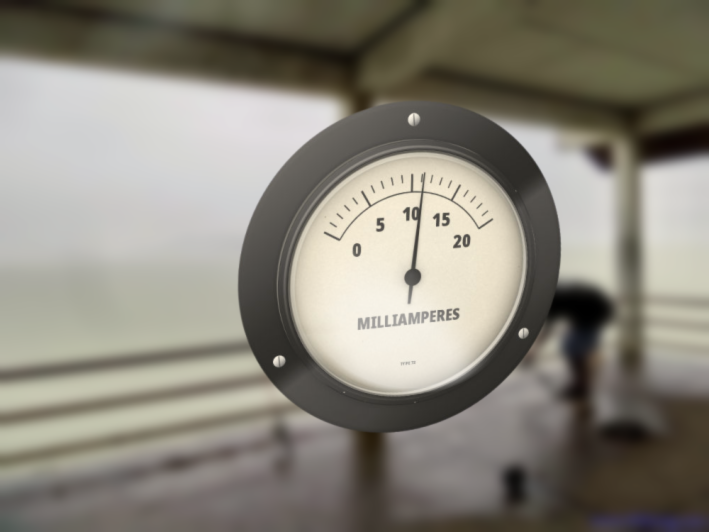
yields 11 mA
